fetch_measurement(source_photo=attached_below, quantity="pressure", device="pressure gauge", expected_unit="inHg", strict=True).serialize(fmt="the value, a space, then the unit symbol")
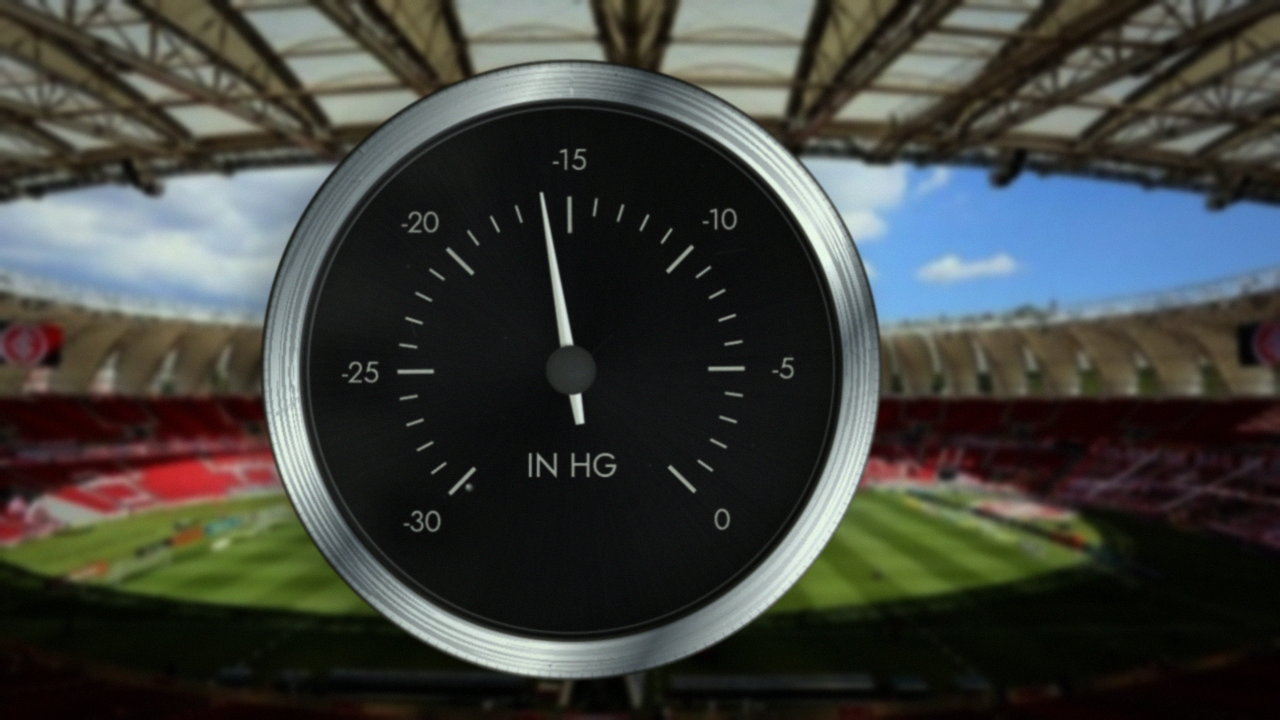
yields -16 inHg
